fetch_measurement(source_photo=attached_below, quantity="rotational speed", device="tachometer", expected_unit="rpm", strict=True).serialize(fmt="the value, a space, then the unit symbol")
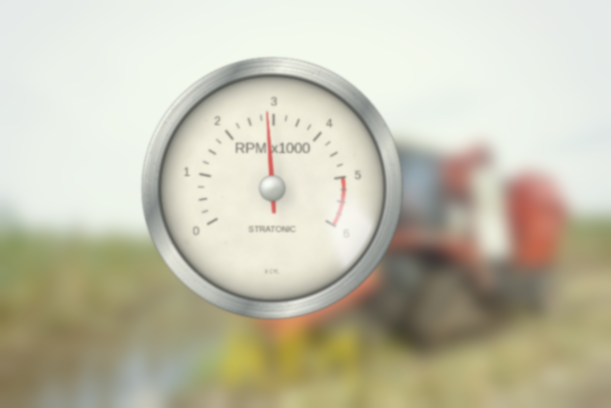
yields 2875 rpm
